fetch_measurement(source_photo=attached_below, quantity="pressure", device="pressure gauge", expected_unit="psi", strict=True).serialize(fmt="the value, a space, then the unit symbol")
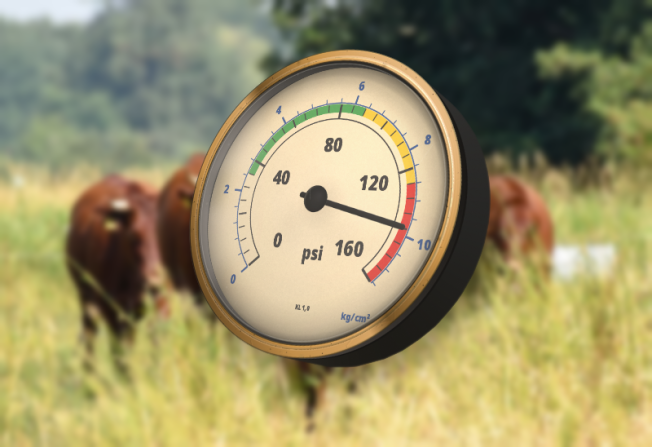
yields 140 psi
